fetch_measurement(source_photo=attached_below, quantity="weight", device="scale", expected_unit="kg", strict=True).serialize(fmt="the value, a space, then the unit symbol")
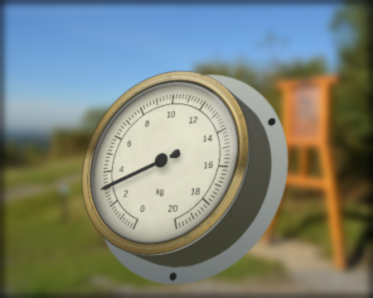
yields 3 kg
